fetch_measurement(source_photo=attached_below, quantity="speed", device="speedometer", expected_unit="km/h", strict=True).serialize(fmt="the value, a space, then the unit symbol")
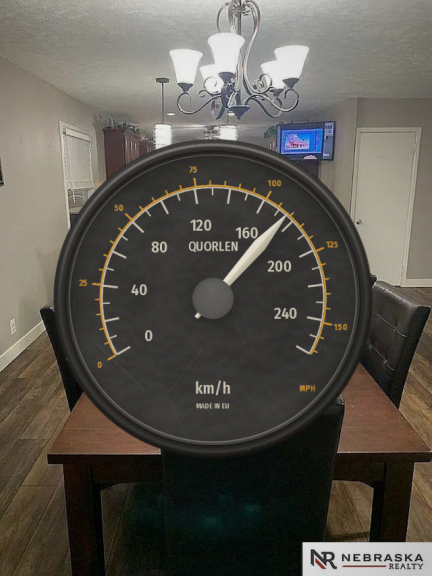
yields 175 km/h
